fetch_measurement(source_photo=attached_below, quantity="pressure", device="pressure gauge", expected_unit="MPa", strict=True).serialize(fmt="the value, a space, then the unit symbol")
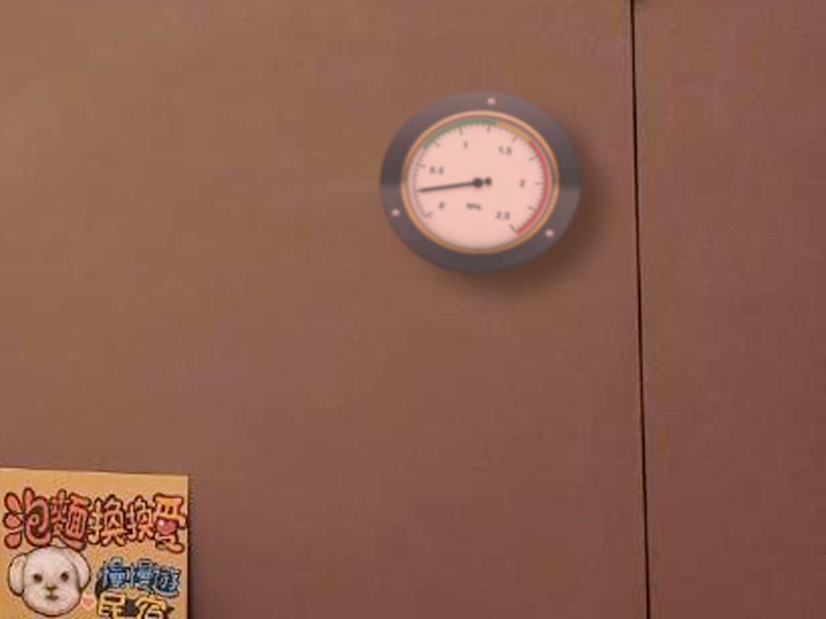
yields 0.25 MPa
